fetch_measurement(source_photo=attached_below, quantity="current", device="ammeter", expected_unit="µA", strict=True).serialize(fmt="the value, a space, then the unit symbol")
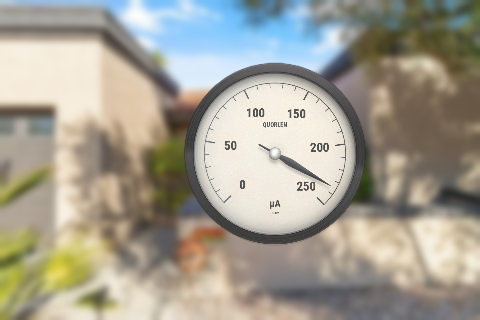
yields 235 µA
